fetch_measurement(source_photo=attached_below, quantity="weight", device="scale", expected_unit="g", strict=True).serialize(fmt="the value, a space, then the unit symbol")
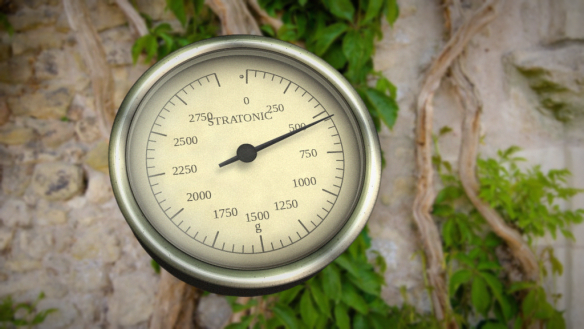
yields 550 g
